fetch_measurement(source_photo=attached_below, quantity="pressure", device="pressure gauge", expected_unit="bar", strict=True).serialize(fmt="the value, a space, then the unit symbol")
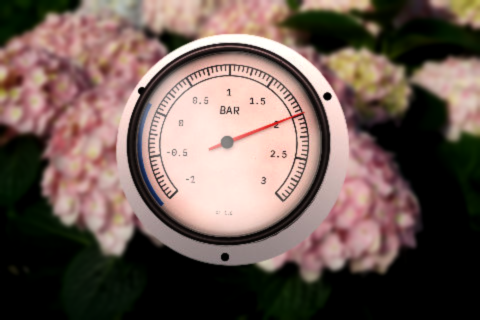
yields 2 bar
